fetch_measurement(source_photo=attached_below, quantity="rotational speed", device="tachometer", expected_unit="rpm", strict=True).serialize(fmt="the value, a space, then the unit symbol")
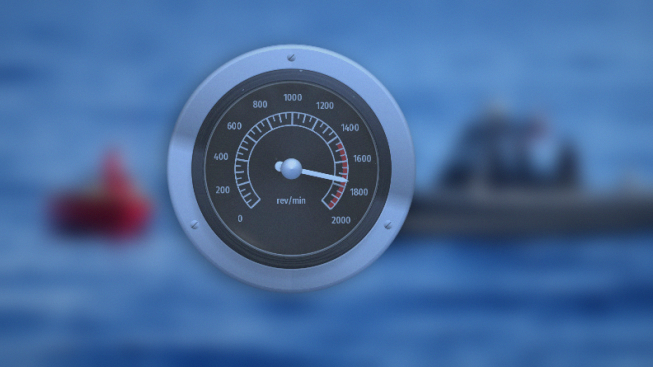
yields 1750 rpm
